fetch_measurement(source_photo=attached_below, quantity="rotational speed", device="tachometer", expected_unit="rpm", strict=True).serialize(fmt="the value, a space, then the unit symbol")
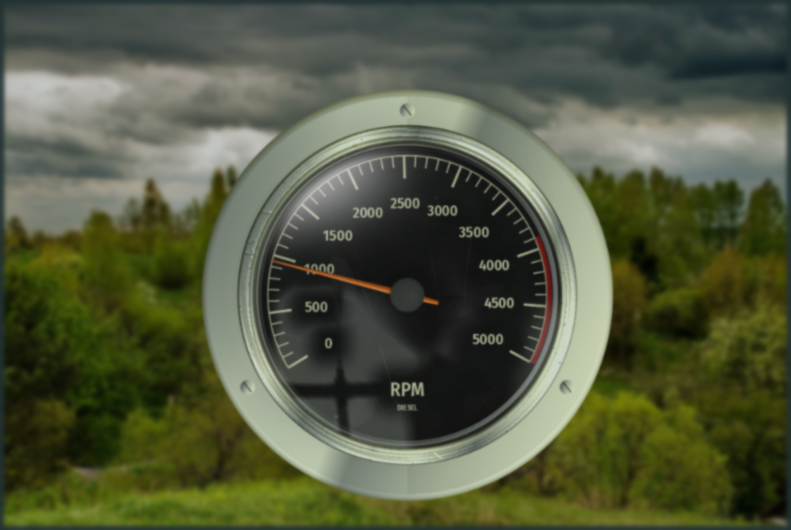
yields 950 rpm
